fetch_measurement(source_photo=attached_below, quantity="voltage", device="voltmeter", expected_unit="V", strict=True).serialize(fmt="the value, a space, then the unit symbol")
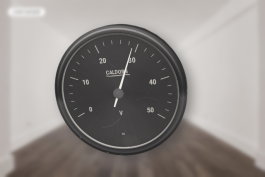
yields 29 V
